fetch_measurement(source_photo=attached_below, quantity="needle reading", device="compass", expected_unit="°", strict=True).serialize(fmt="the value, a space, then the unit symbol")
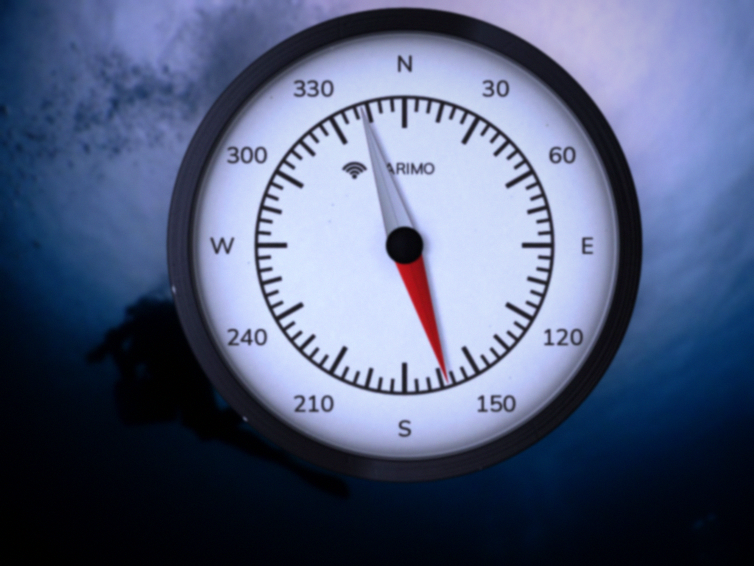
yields 162.5 °
